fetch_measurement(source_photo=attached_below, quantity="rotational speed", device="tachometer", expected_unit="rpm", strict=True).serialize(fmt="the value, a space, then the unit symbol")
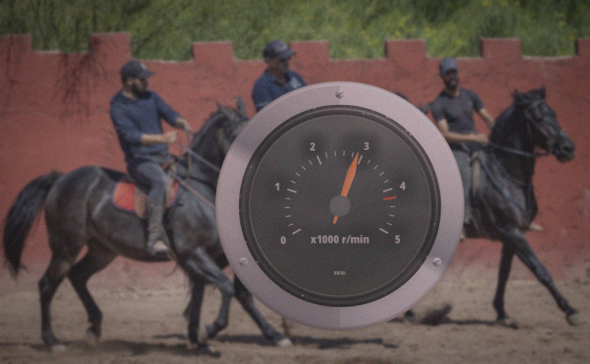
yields 2900 rpm
